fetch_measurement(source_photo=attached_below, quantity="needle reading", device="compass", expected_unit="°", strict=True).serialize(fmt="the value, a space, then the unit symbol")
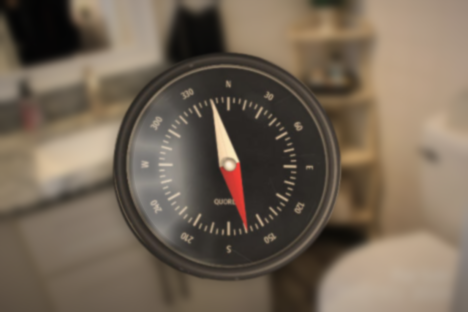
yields 165 °
